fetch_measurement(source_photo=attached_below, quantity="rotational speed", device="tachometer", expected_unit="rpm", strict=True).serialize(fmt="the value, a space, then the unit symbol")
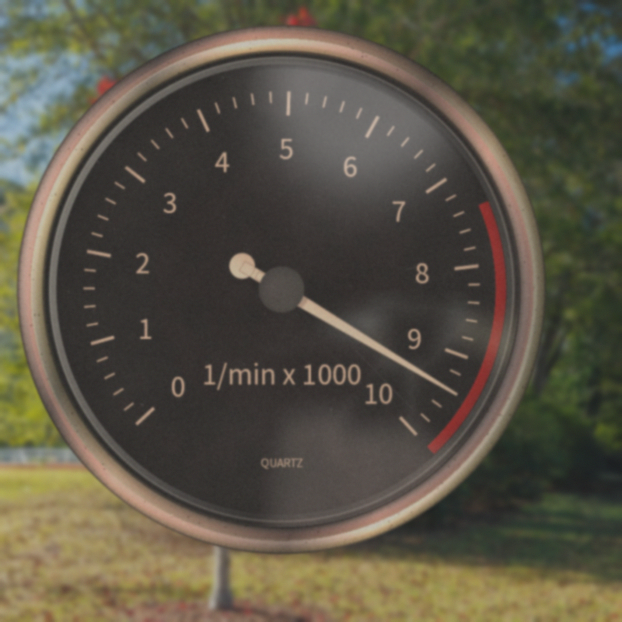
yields 9400 rpm
